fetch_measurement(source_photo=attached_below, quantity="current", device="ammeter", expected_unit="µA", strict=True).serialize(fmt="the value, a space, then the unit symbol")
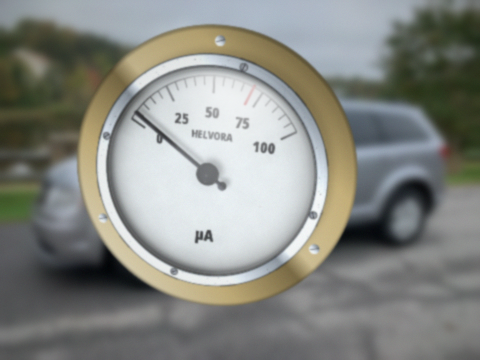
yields 5 µA
